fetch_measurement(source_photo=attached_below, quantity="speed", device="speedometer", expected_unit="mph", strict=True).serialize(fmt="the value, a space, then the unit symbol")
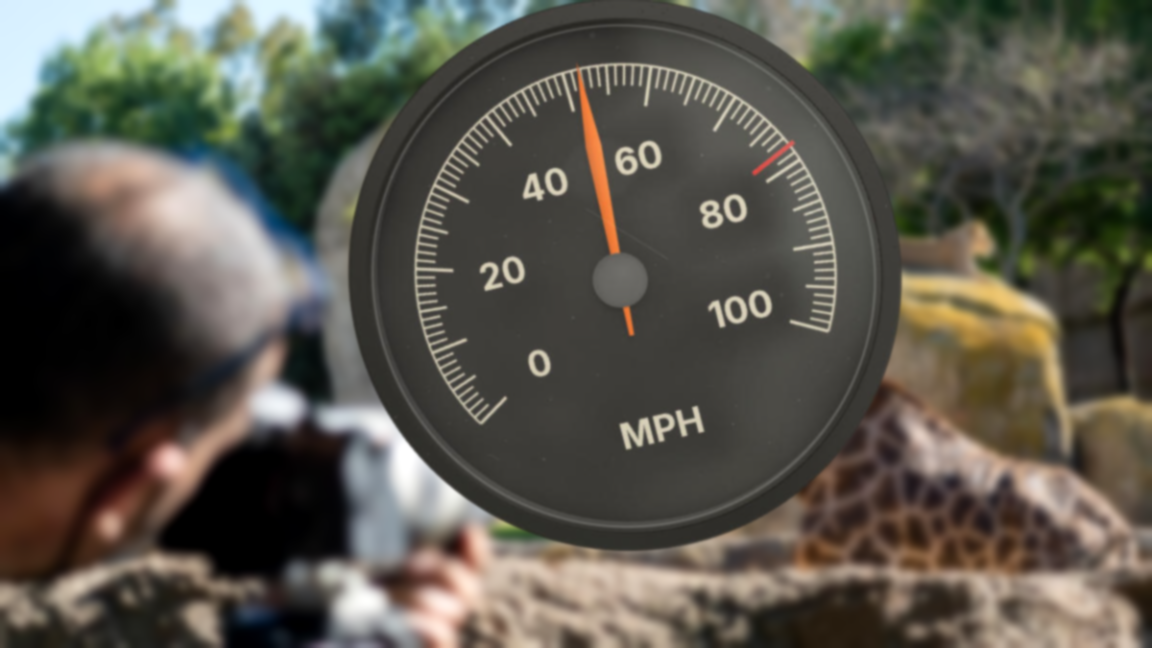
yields 52 mph
